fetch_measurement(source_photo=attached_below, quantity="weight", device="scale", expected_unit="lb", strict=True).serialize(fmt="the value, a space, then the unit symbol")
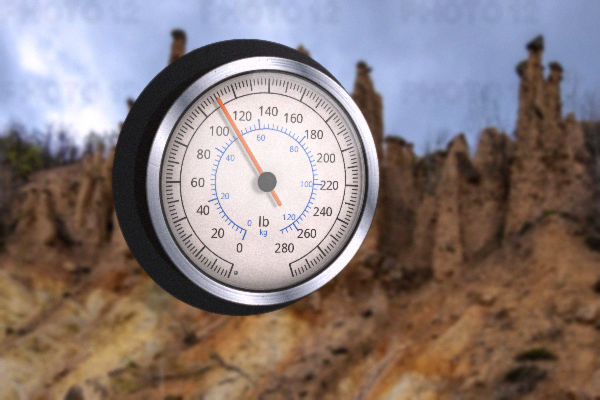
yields 110 lb
